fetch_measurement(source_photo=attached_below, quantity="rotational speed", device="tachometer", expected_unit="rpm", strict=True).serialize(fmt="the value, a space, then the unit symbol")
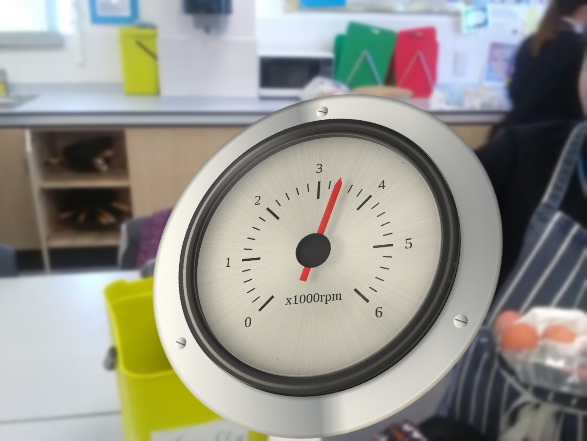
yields 3400 rpm
